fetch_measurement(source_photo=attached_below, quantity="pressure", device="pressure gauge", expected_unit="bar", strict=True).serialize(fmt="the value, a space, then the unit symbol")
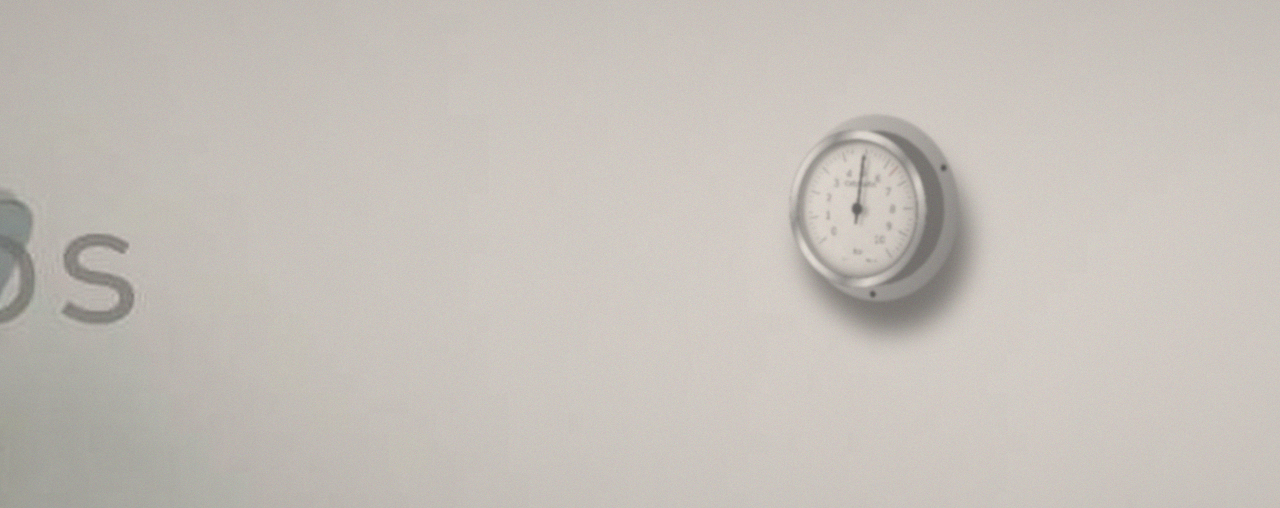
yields 5 bar
